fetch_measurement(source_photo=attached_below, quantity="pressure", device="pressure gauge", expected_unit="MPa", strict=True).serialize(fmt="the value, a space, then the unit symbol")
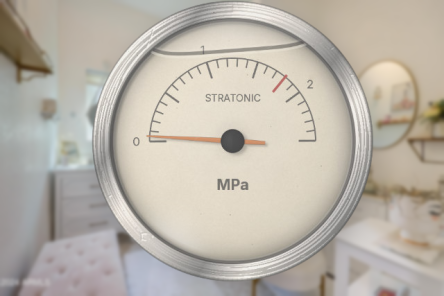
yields 0.05 MPa
